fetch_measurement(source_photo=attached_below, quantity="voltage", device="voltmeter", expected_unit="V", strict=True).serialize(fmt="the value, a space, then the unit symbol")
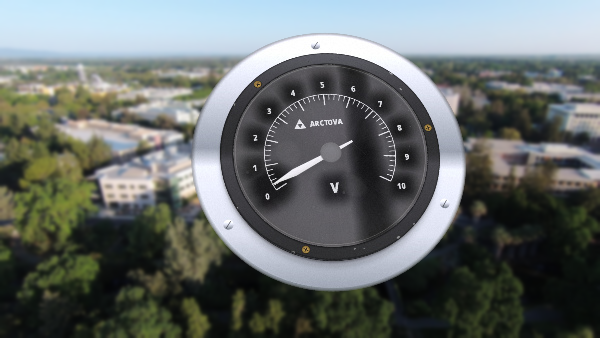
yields 0.2 V
